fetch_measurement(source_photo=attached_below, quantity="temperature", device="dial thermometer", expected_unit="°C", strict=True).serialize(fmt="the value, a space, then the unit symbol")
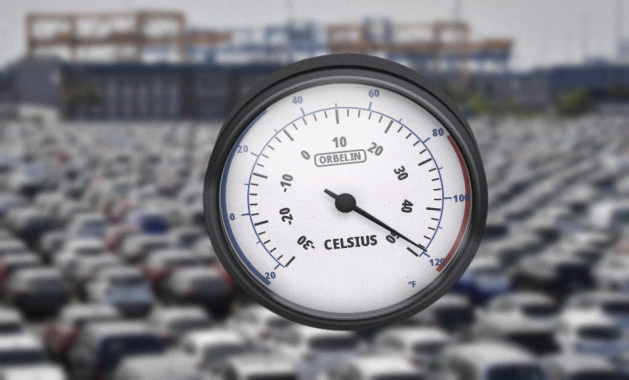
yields 48 °C
